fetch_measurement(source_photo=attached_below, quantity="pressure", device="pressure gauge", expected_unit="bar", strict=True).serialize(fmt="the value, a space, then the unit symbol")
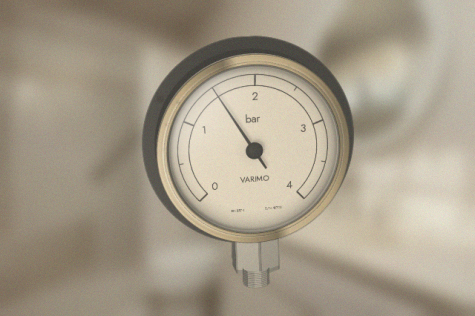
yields 1.5 bar
